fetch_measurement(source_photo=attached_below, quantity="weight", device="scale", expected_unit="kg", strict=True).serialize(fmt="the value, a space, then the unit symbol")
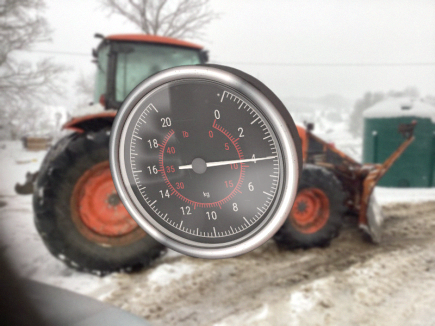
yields 4 kg
